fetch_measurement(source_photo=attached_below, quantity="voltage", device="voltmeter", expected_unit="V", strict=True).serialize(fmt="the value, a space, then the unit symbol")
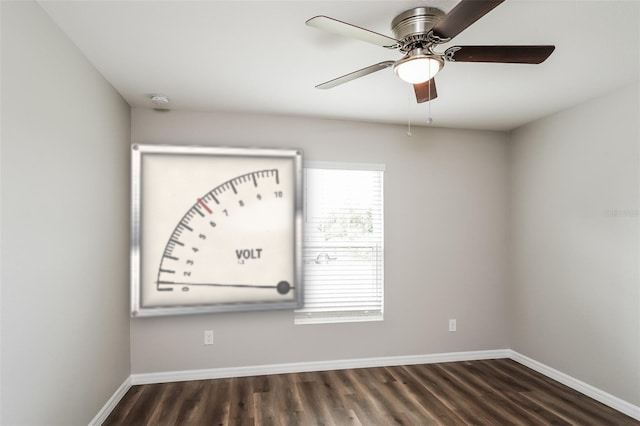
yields 1 V
